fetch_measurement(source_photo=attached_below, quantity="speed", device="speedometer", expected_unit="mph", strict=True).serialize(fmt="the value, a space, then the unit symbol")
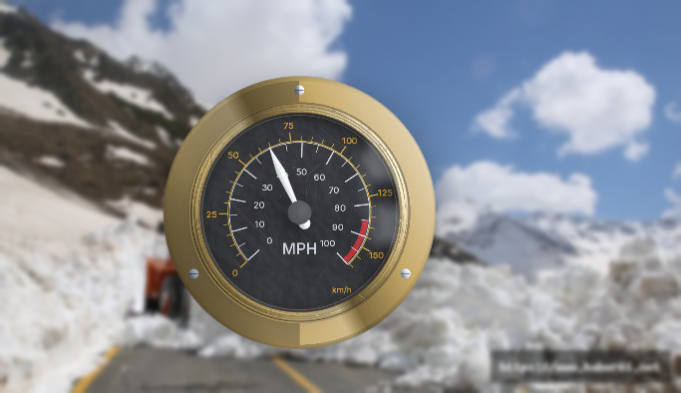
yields 40 mph
